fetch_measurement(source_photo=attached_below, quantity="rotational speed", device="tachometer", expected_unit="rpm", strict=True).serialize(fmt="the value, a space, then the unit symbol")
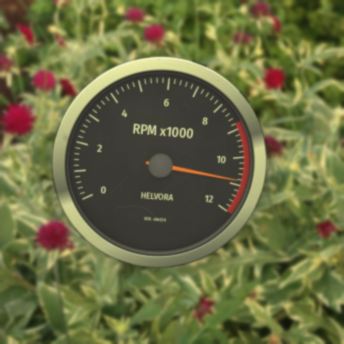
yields 10800 rpm
